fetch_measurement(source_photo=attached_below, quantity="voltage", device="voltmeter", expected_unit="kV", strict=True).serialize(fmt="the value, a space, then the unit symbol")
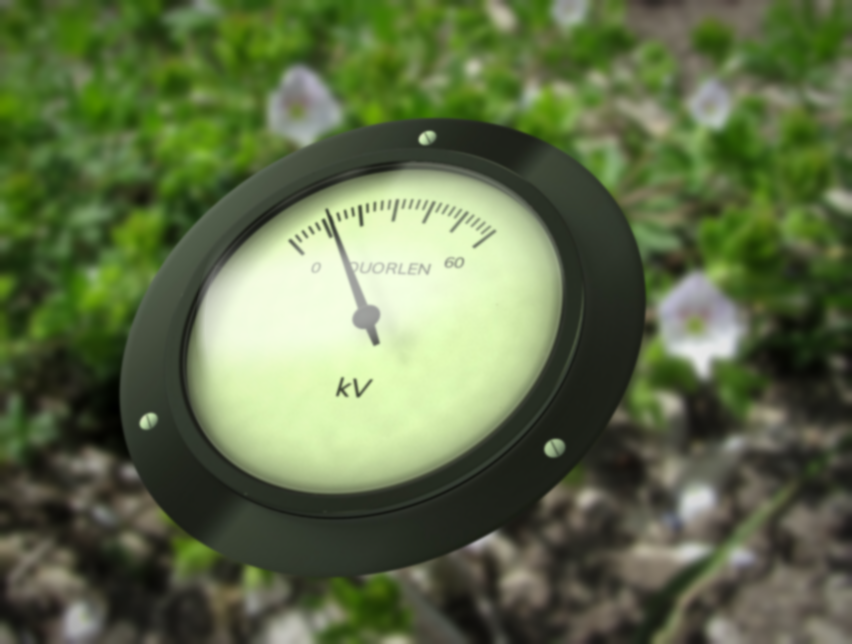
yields 12 kV
